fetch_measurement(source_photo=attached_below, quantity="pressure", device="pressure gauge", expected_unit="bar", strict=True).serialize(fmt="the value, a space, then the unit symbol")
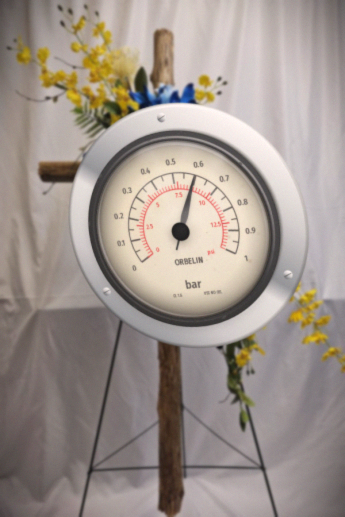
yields 0.6 bar
